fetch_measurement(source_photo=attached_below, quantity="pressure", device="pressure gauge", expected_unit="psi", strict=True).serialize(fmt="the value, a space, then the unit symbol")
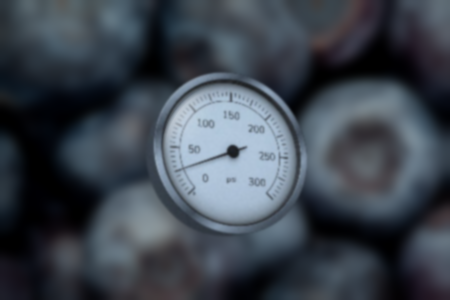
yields 25 psi
